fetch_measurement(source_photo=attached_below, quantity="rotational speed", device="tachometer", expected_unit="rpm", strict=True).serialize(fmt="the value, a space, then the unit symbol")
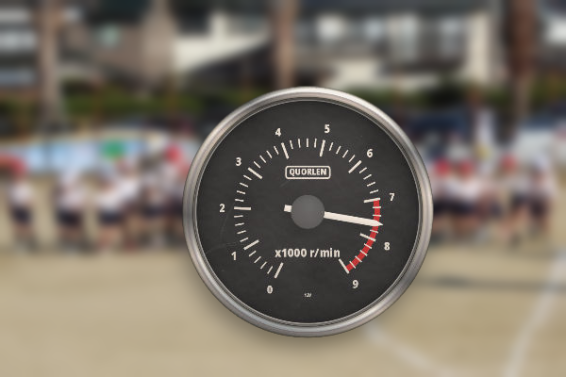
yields 7600 rpm
